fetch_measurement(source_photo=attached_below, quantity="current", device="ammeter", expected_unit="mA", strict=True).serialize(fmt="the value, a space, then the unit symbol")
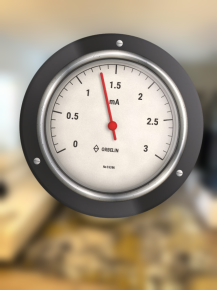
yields 1.3 mA
